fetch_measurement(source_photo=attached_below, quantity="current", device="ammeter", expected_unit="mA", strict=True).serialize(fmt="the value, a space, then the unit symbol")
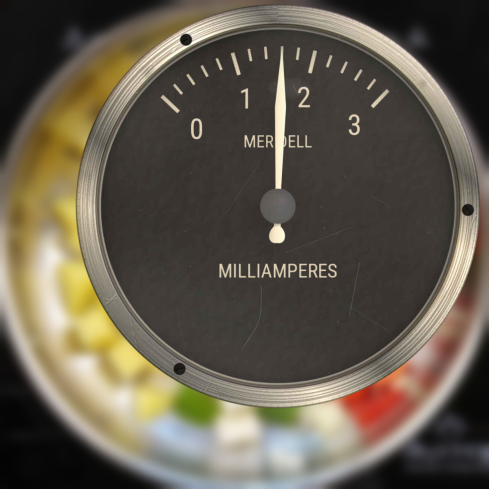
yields 1.6 mA
